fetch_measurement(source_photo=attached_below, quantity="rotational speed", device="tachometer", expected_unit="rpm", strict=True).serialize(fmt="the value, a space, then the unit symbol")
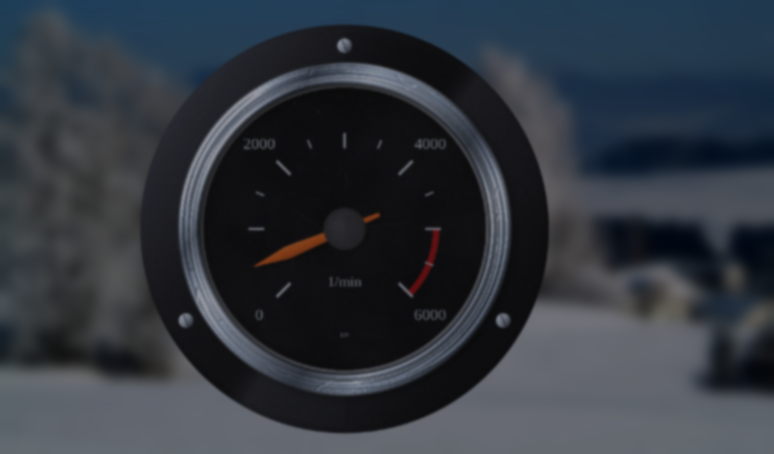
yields 500 rpm
